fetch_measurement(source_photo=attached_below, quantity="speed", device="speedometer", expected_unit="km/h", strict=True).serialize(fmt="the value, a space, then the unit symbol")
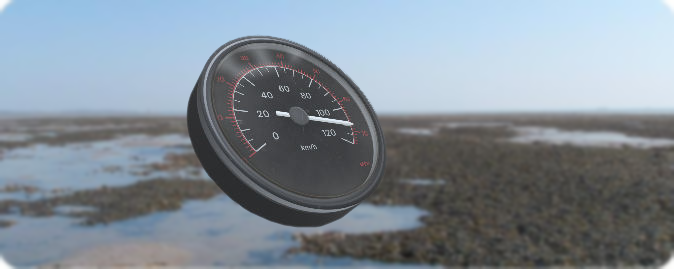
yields 110 km/h
